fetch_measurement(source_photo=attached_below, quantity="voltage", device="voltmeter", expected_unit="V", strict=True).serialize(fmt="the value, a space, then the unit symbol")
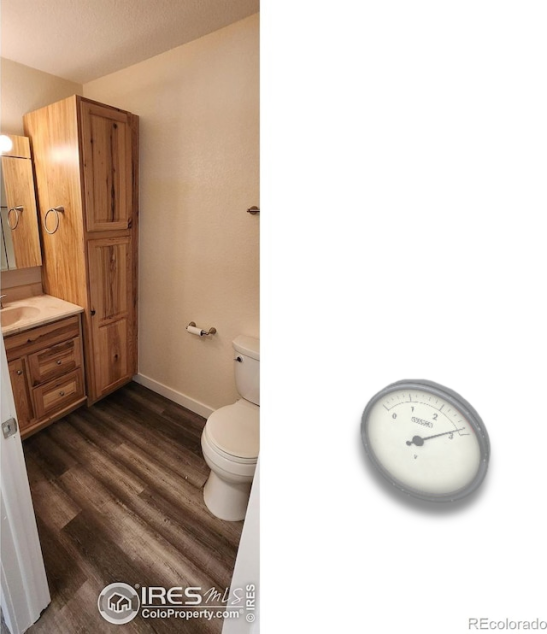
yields 2.8 V
